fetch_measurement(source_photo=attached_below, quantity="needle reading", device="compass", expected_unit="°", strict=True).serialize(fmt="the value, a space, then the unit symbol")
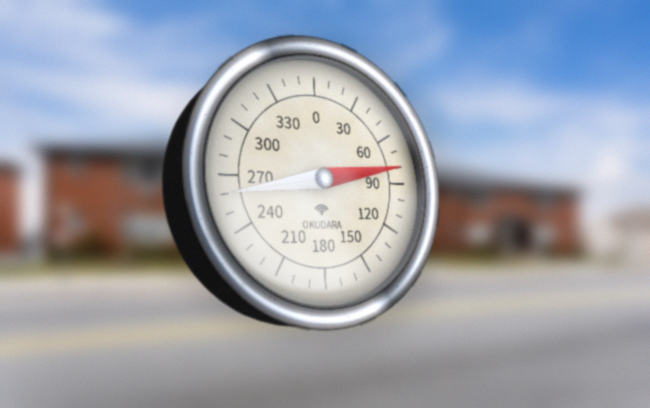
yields 80 °
